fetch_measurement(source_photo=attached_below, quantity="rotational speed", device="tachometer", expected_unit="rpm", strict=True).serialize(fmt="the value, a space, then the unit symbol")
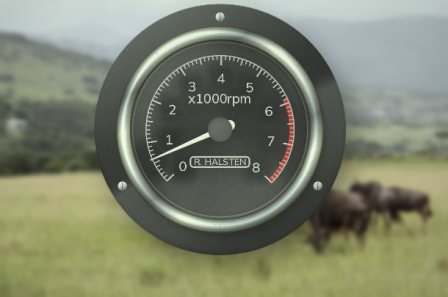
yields 600 rpm
